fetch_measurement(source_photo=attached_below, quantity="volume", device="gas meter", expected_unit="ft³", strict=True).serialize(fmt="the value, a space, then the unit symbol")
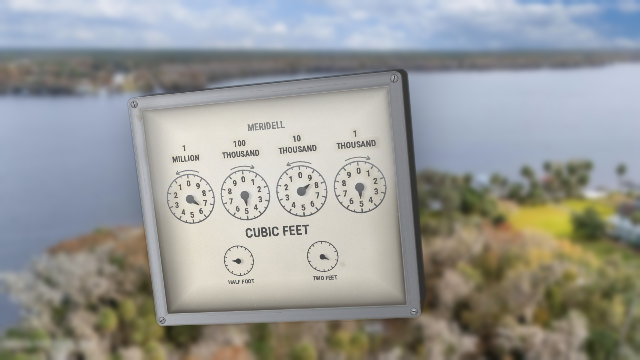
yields 648500 ft³
